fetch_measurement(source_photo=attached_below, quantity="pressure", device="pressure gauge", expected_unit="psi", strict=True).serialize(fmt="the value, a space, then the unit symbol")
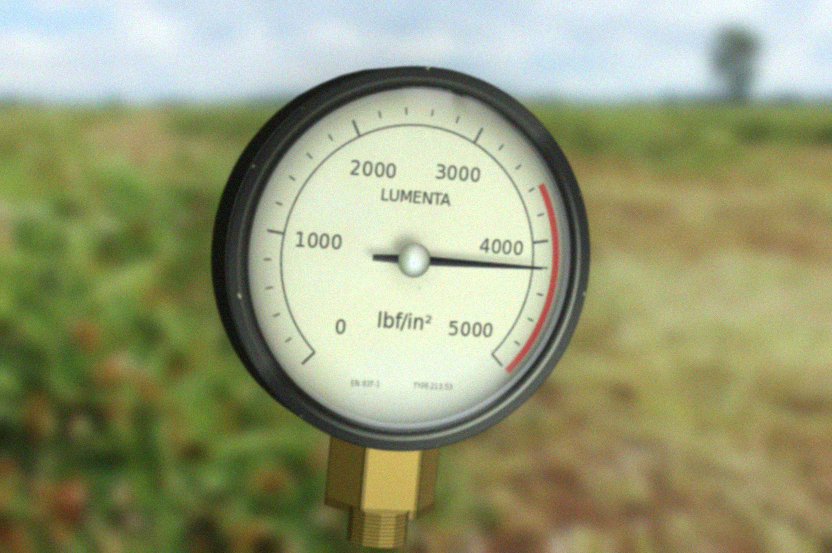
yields 4200 psi
